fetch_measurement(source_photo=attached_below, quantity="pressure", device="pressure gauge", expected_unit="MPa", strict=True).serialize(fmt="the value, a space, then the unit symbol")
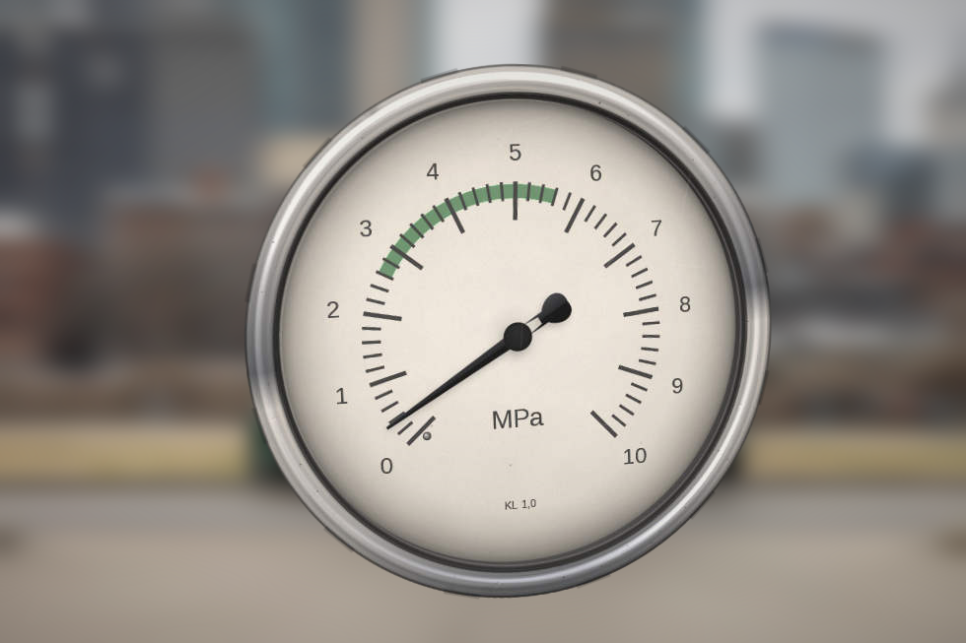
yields 0.4 MPa
